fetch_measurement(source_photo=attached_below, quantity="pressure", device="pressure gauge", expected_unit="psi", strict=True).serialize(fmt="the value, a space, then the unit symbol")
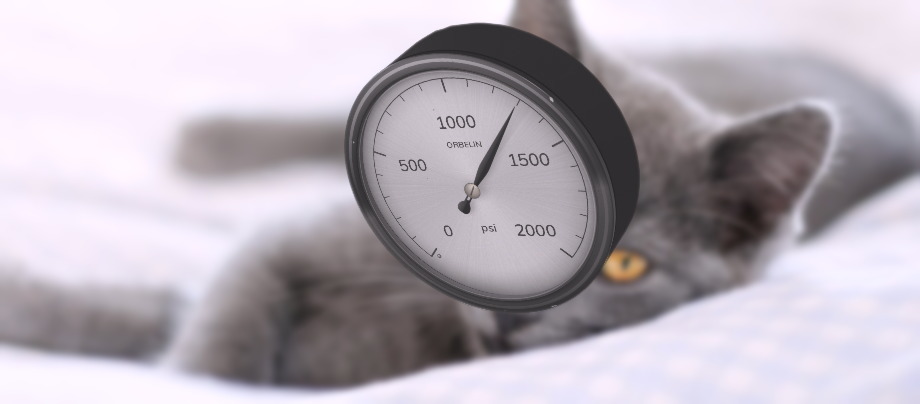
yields 1300 psi
